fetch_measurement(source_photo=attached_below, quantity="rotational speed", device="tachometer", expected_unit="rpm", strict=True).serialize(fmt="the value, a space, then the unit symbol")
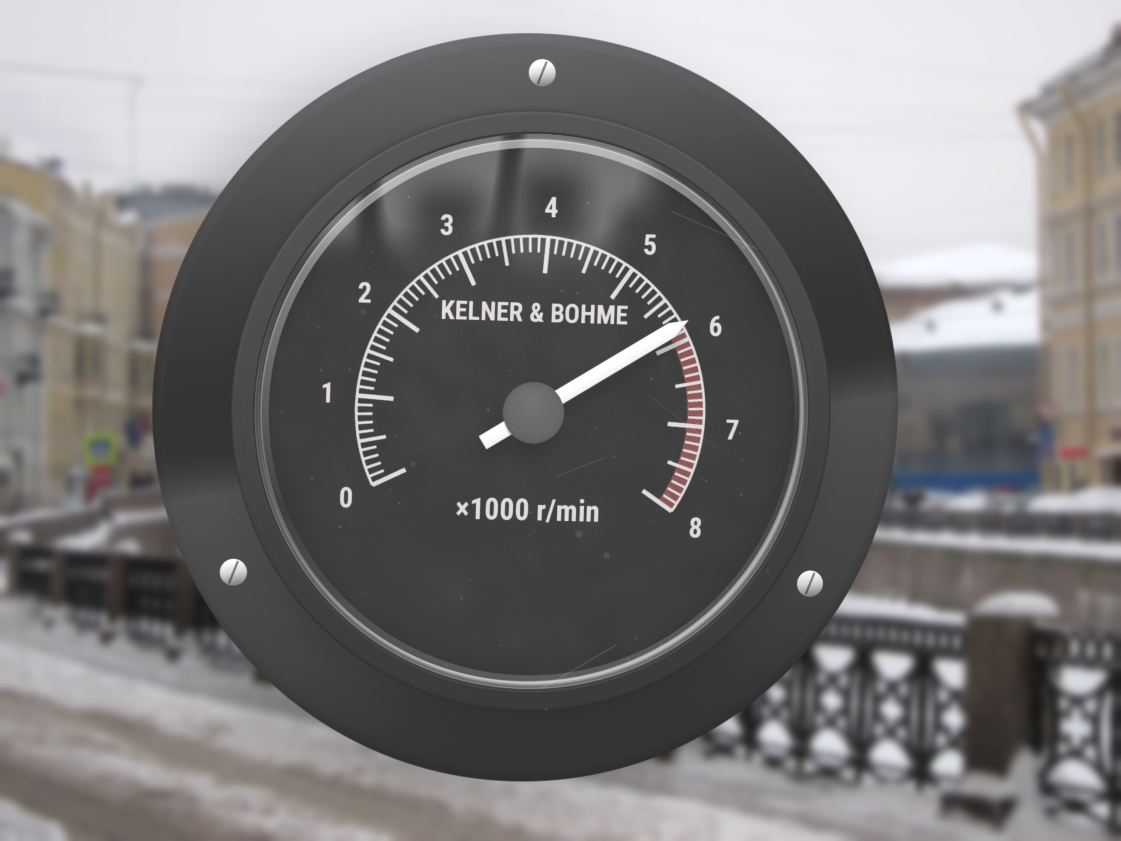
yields 5800 rpm
